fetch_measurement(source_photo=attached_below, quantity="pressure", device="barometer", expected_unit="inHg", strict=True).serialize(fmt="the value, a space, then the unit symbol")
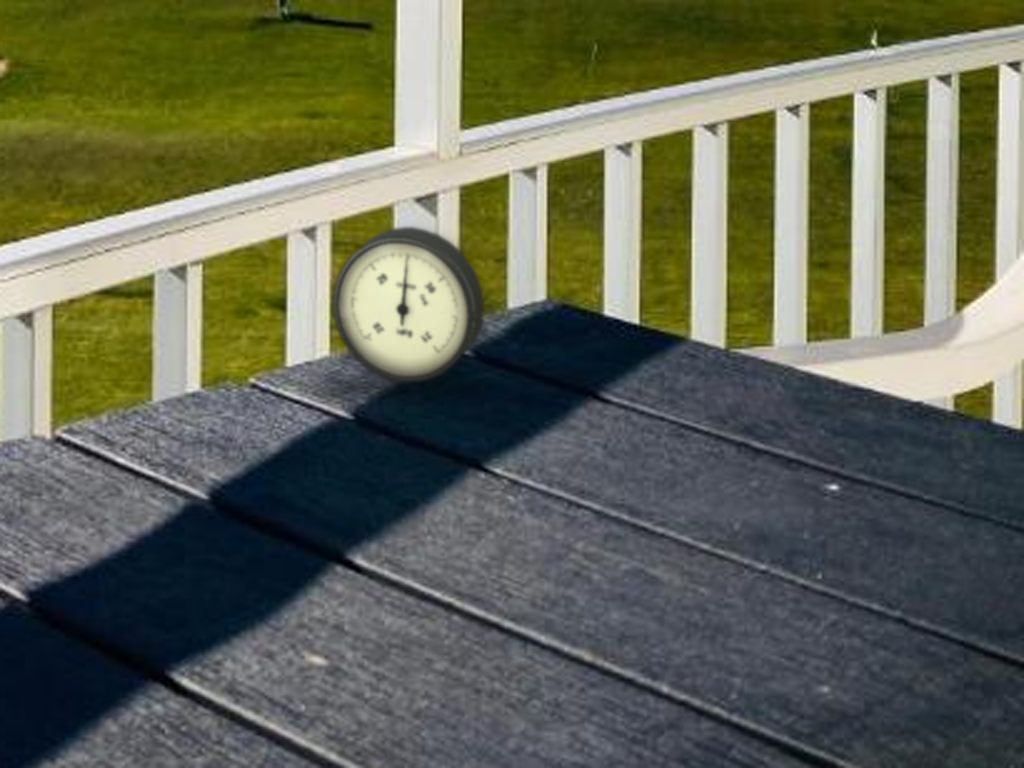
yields 29.5 inHg
